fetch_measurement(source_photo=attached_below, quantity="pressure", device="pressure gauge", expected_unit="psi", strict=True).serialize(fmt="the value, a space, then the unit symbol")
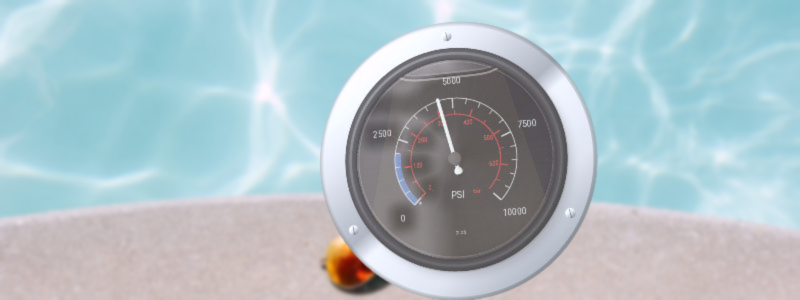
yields 4500 psi
